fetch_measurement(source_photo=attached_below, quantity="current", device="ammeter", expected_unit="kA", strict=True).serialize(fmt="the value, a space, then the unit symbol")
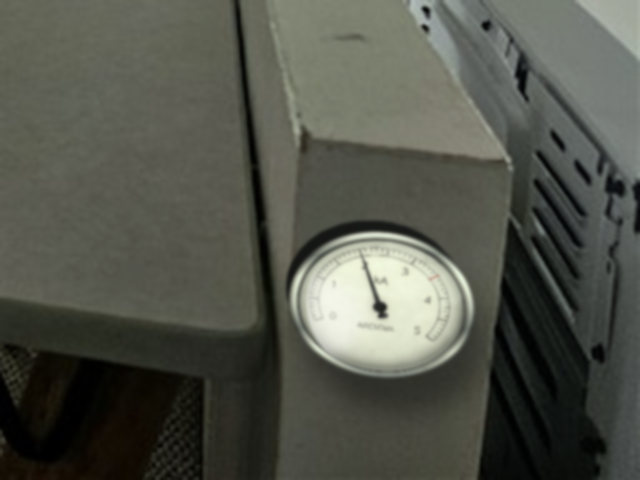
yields 2 kA
